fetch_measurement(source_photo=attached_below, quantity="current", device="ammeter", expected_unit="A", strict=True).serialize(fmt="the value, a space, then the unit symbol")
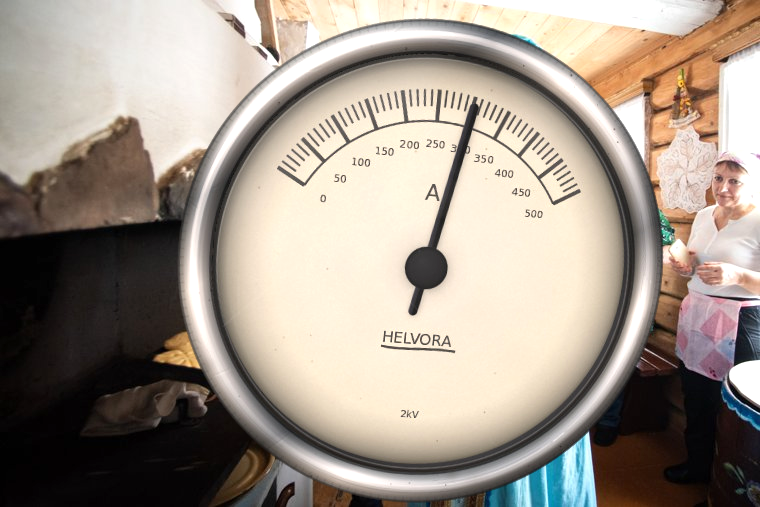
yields 300 A
